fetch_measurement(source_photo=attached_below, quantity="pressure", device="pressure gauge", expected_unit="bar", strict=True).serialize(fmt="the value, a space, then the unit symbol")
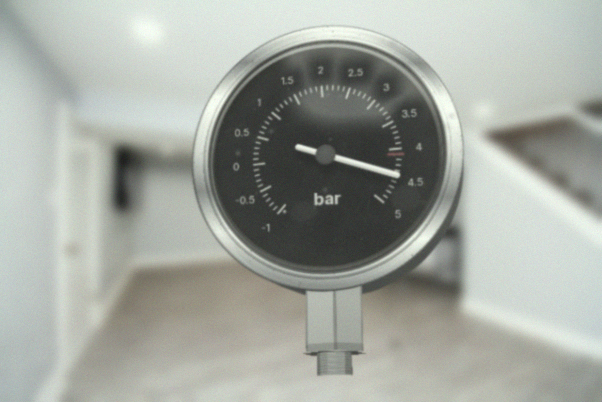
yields 4.5 bar
